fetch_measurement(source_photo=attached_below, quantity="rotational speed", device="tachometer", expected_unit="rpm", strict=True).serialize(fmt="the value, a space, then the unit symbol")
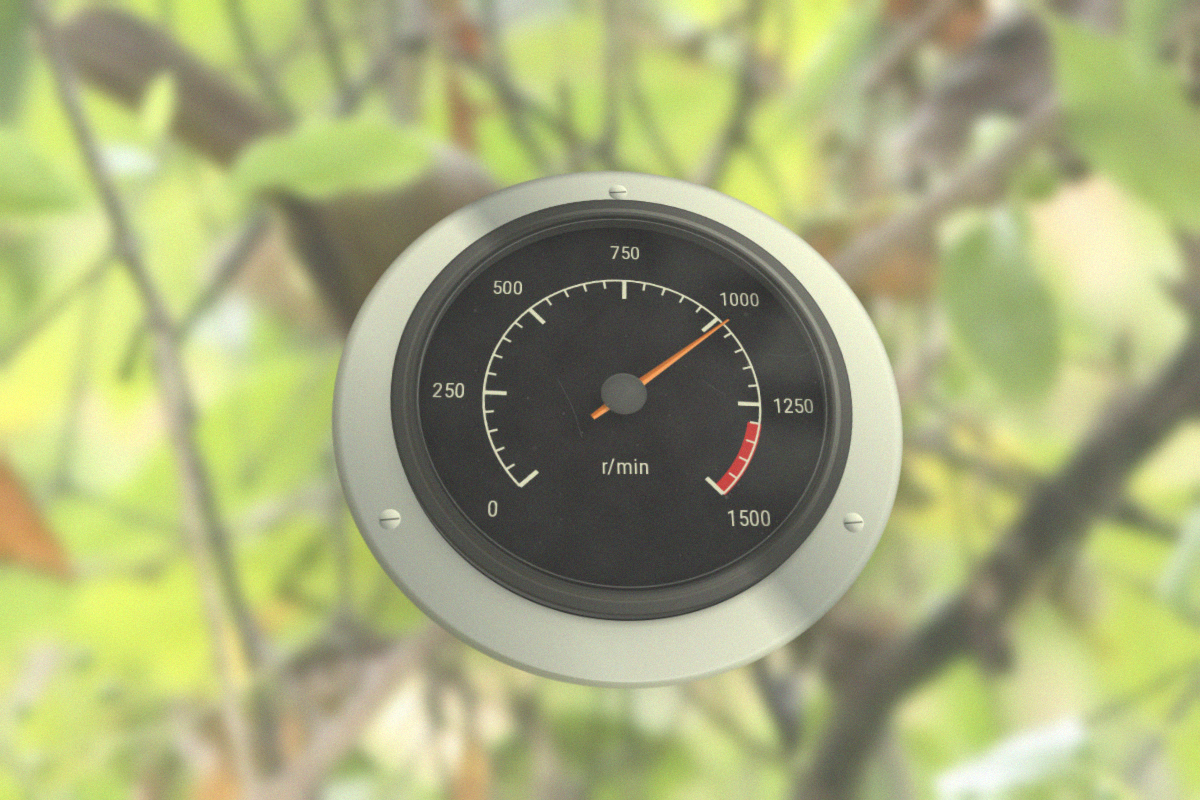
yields 1025 rpm
